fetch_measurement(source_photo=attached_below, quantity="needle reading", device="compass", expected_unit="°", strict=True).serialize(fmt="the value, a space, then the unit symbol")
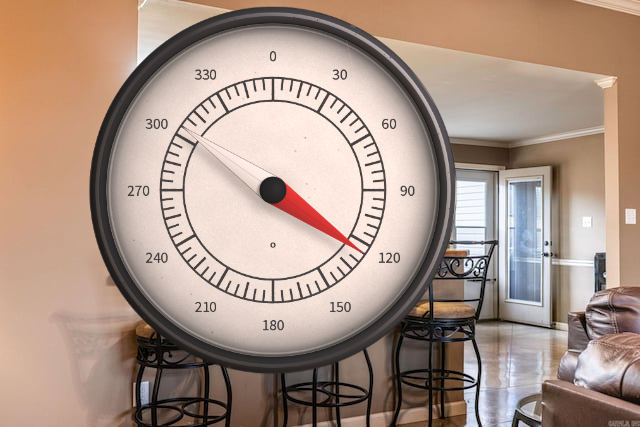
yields 125 °
